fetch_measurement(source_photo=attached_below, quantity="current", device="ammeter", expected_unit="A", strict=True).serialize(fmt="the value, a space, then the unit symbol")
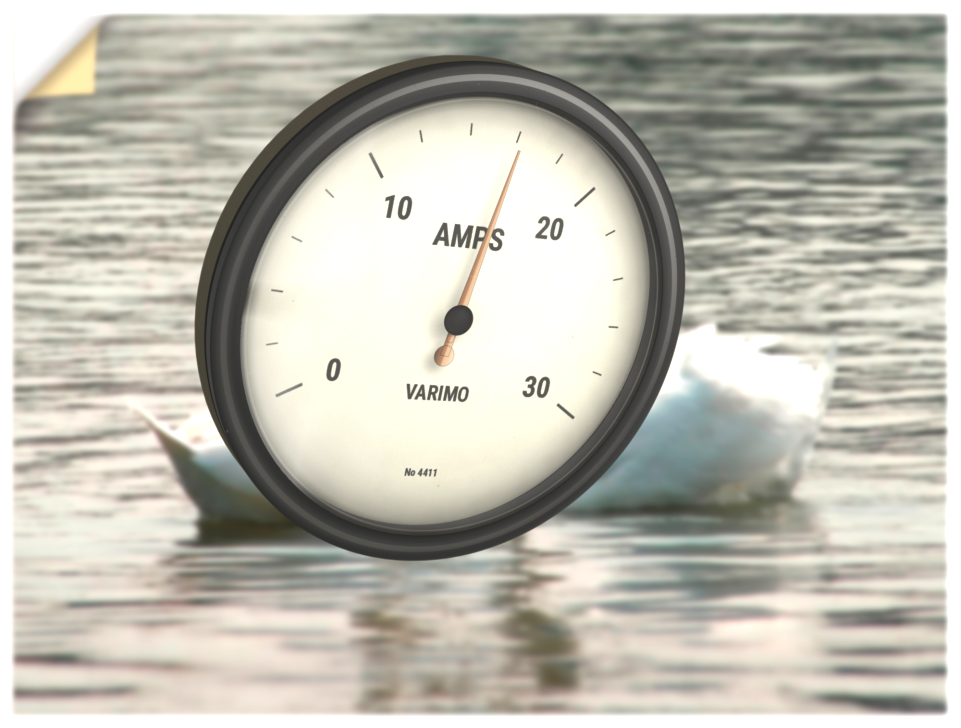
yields 16 A
